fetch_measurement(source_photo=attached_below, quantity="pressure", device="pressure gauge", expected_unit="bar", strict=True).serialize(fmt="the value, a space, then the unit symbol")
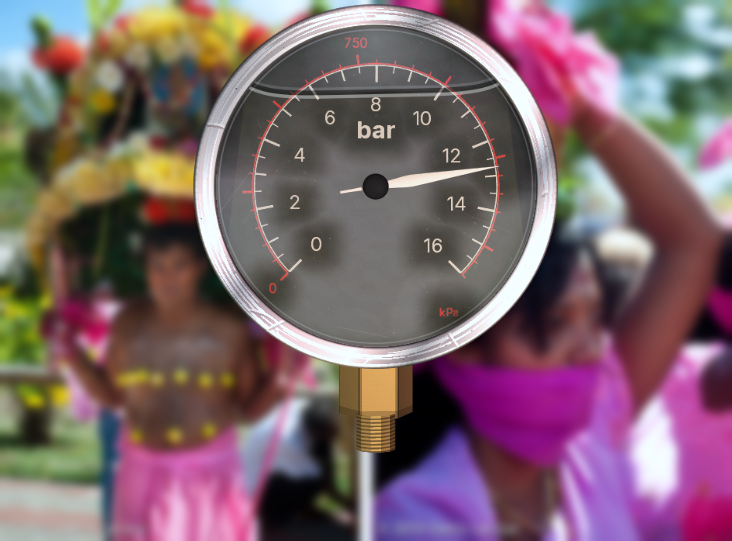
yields 12.75 bar
